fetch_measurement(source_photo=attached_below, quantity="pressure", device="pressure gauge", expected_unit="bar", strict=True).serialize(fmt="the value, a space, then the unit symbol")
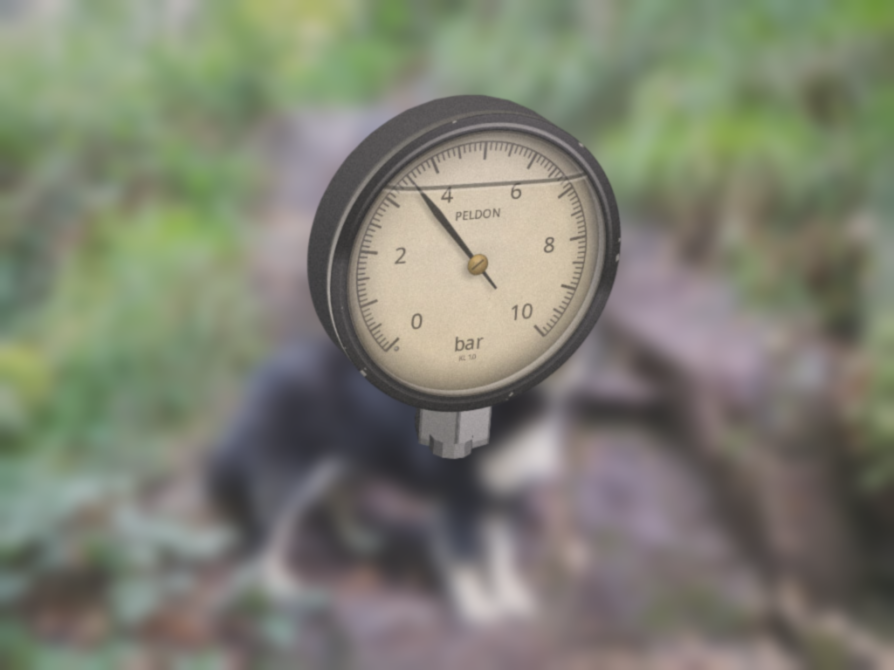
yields 3.5 bar
